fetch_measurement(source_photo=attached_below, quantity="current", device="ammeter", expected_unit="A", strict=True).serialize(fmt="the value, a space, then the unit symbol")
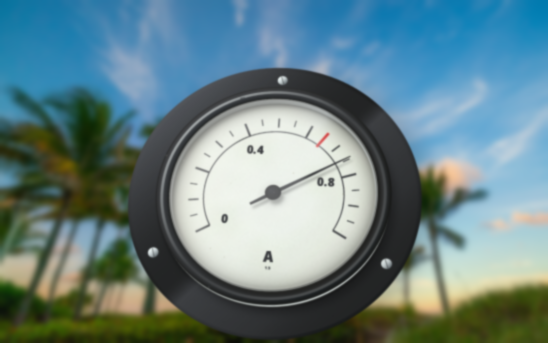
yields 0.75 A
